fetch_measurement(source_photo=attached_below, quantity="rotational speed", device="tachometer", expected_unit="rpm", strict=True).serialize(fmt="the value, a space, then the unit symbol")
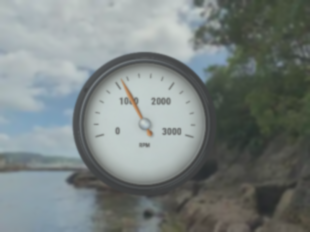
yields 1100 rpm
